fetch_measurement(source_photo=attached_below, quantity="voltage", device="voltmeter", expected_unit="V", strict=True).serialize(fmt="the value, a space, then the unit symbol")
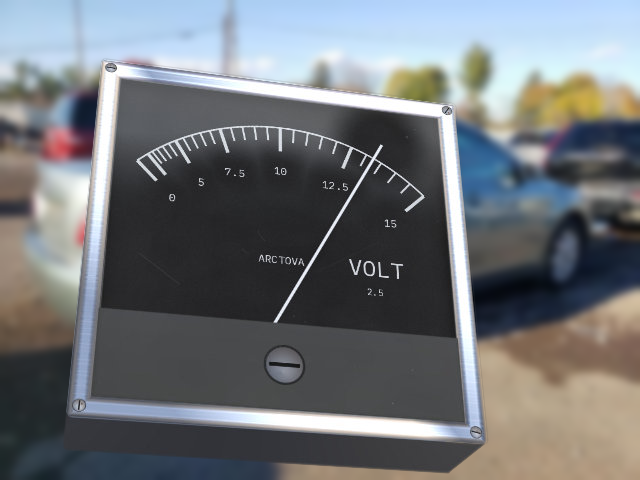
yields 13.25 V
